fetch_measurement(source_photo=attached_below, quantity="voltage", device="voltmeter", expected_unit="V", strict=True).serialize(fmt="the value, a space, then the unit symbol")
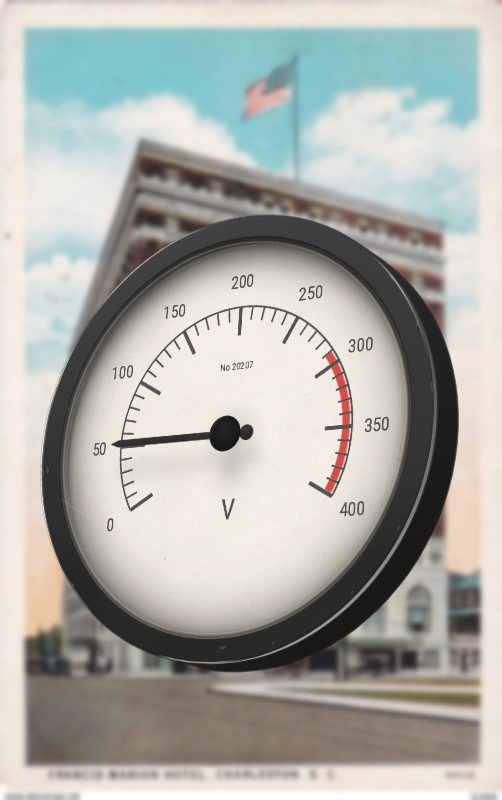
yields 50 V
